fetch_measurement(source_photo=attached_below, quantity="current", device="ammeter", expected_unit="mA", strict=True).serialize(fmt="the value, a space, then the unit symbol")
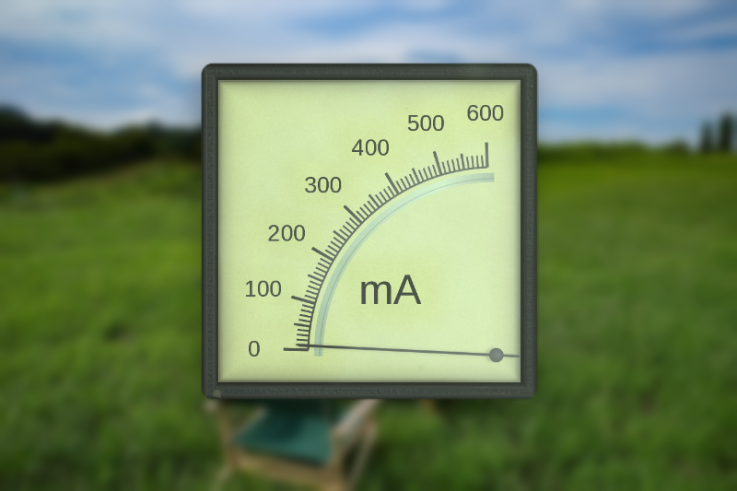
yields 10 mA
